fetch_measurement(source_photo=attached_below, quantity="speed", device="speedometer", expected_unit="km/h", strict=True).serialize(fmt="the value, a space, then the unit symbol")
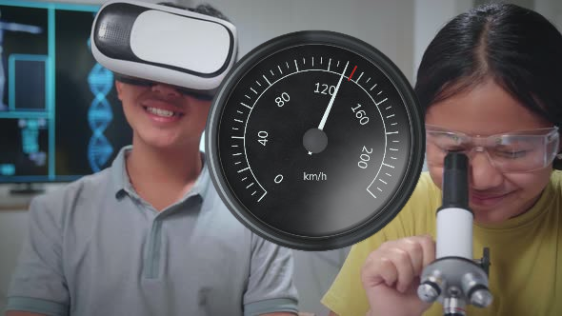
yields 130 km/h
